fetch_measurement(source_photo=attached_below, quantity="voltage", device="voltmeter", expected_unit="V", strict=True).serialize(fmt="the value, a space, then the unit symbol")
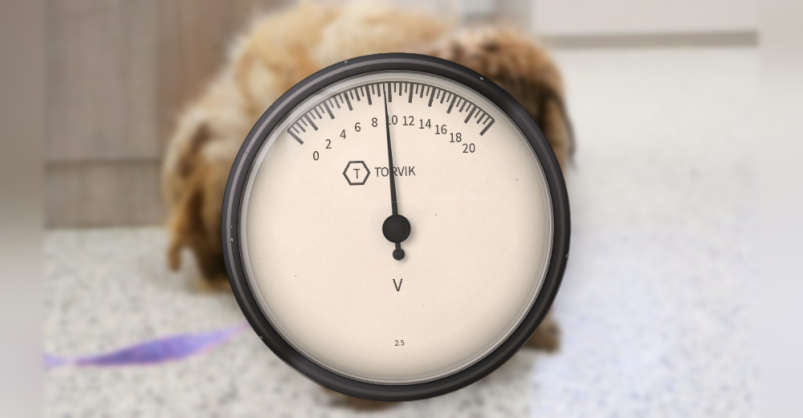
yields 9.5 V
